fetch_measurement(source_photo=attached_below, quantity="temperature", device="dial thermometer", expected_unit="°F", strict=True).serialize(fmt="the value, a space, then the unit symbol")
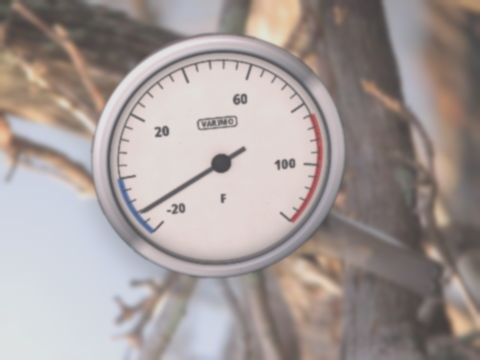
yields -12 °F
